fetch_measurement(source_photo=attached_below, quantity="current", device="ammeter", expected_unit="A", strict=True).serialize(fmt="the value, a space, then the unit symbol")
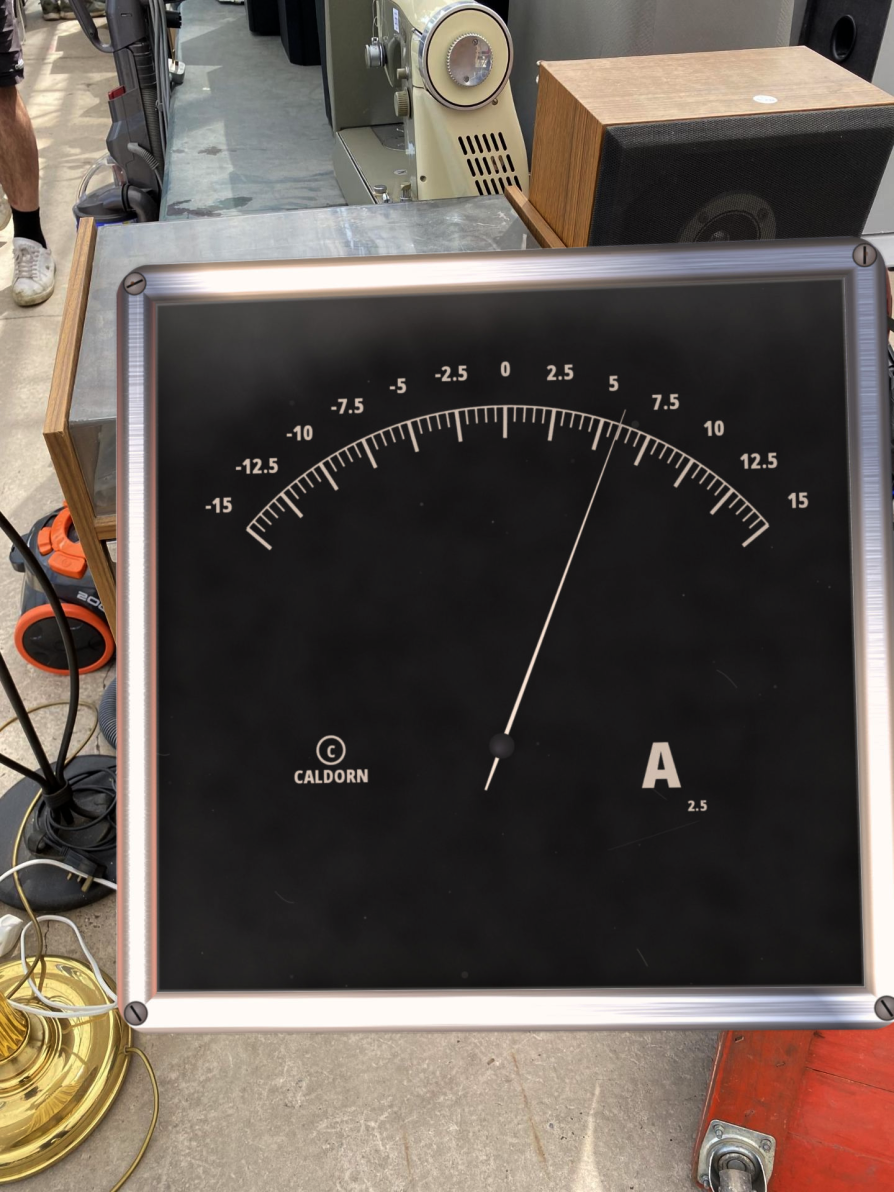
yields 6 A
